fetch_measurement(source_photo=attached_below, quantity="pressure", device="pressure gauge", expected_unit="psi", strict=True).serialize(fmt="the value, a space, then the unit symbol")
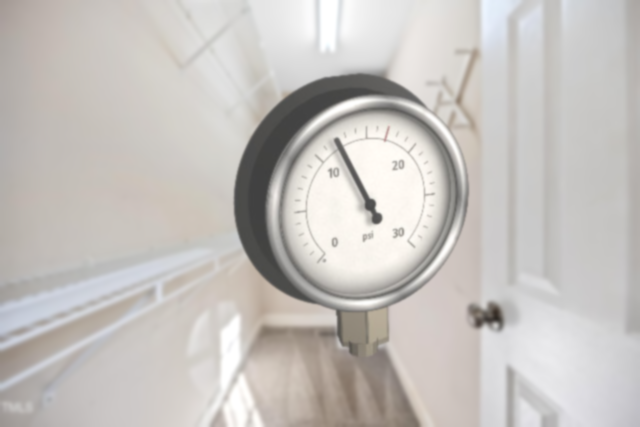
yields 12 psi
